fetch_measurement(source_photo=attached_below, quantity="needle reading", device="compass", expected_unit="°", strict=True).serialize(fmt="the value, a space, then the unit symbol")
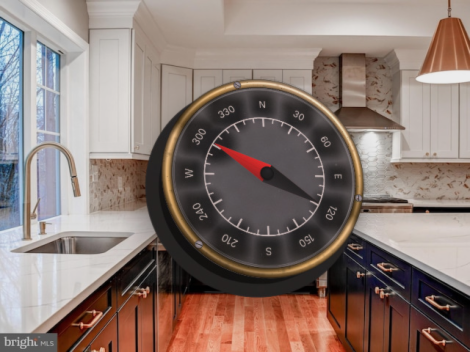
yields 300 °
